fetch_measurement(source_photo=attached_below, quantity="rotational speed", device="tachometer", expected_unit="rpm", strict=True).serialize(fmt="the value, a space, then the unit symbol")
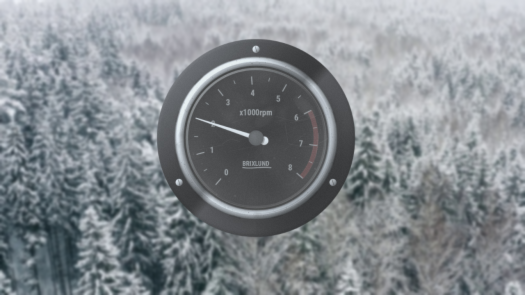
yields 2000 rpm
